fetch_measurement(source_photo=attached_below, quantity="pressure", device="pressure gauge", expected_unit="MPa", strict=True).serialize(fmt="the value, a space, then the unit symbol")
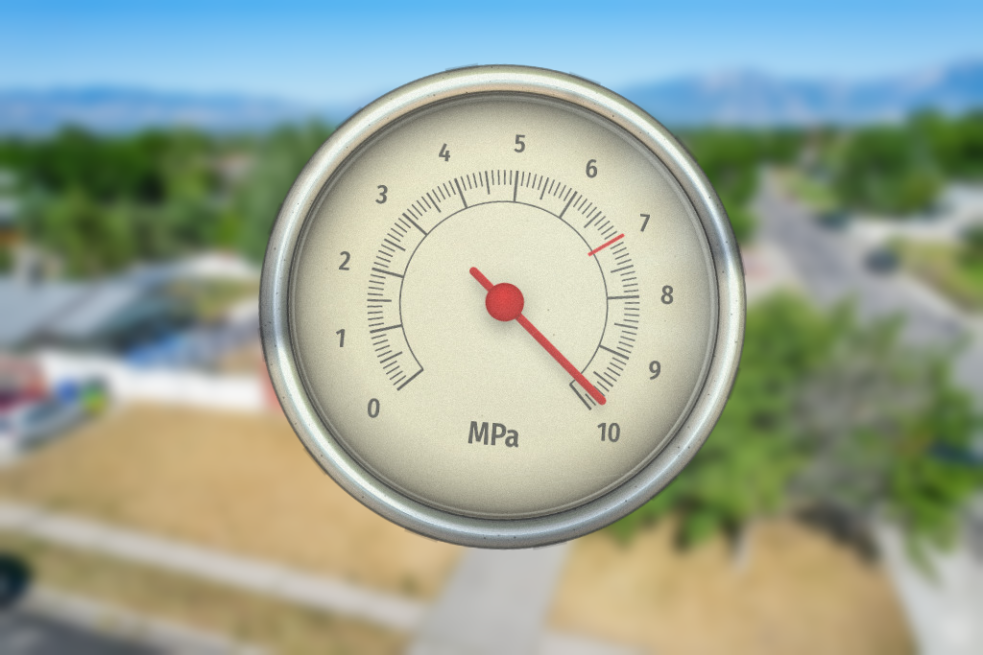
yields 9.8 MPa
